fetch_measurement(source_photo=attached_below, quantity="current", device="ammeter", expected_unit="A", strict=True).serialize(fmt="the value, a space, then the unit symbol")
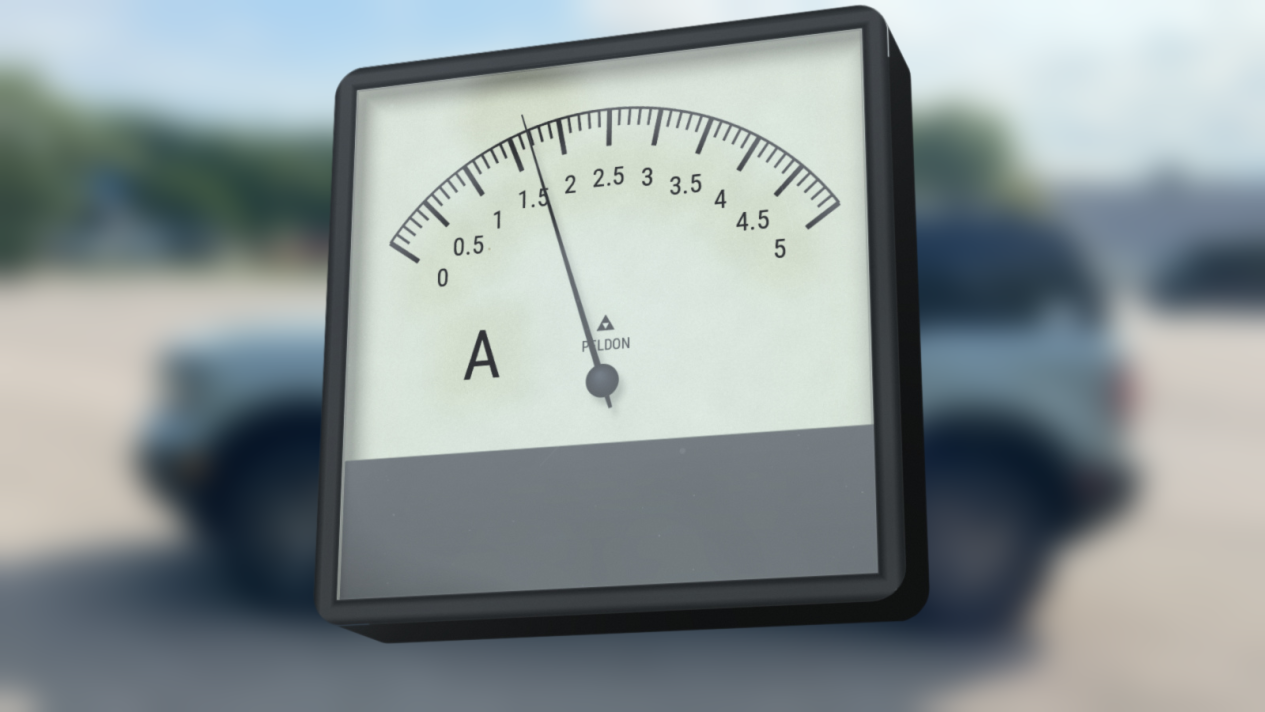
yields 1.7 A
